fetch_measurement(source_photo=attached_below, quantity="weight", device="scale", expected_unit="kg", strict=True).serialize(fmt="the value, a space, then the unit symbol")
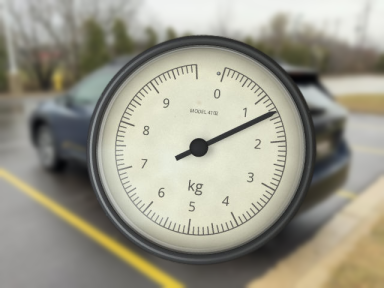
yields 1.4 kg
